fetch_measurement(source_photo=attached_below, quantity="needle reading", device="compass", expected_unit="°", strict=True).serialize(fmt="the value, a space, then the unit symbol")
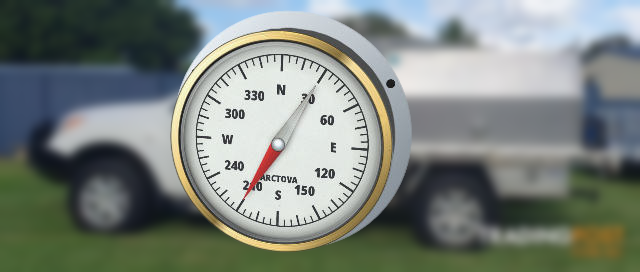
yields 210 °
